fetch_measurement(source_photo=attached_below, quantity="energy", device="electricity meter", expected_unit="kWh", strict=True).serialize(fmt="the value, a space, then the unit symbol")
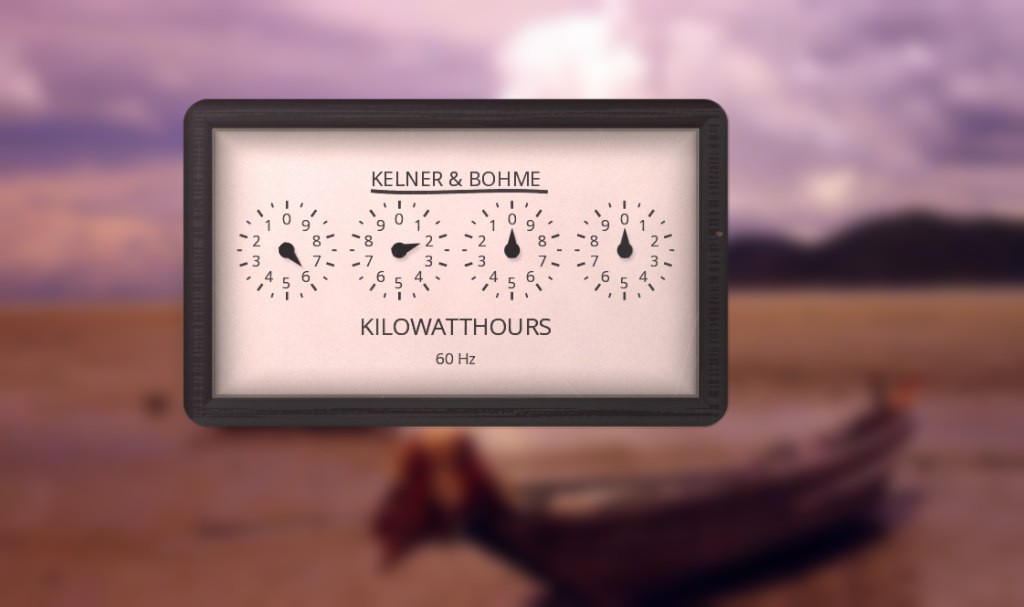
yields 6200 kWh
